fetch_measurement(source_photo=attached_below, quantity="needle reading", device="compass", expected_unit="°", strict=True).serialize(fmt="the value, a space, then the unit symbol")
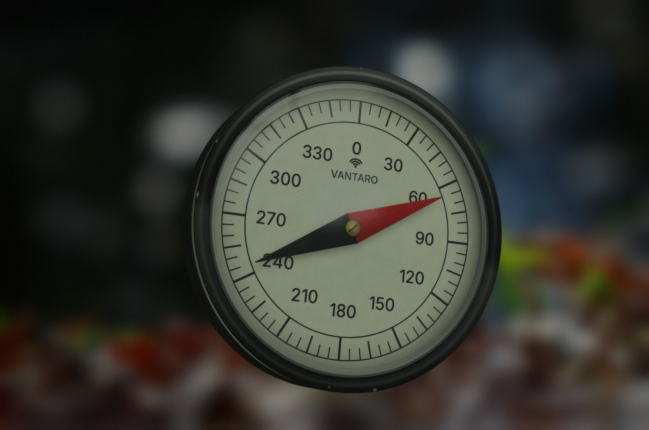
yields 65 °
